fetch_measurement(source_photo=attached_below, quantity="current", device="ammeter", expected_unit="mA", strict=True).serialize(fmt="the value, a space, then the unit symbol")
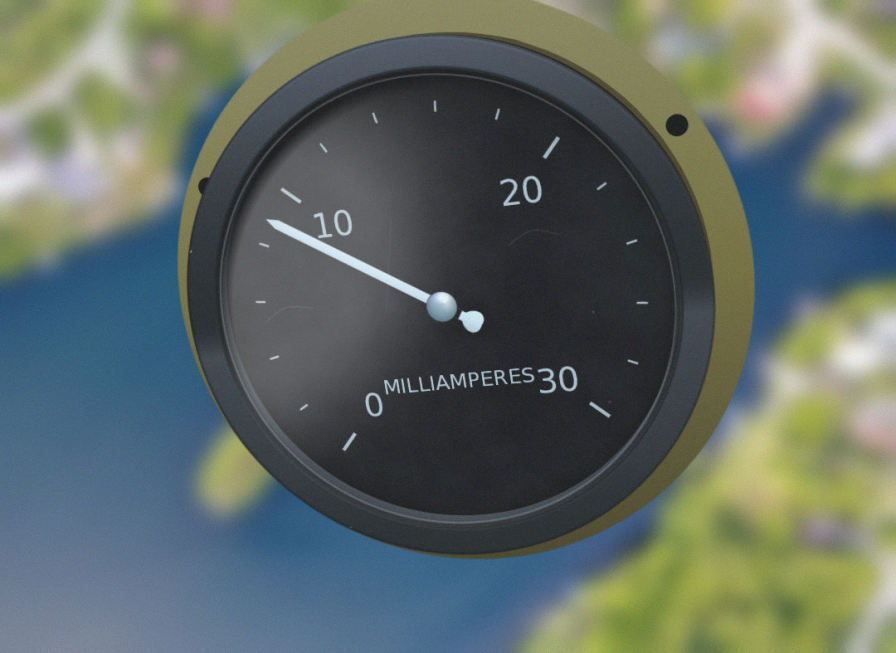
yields 9 mA
